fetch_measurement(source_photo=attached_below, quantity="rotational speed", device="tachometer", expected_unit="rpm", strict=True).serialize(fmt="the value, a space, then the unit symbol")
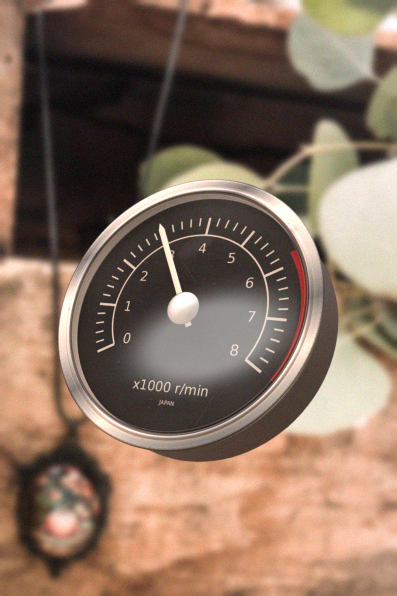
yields 3000 rpm
